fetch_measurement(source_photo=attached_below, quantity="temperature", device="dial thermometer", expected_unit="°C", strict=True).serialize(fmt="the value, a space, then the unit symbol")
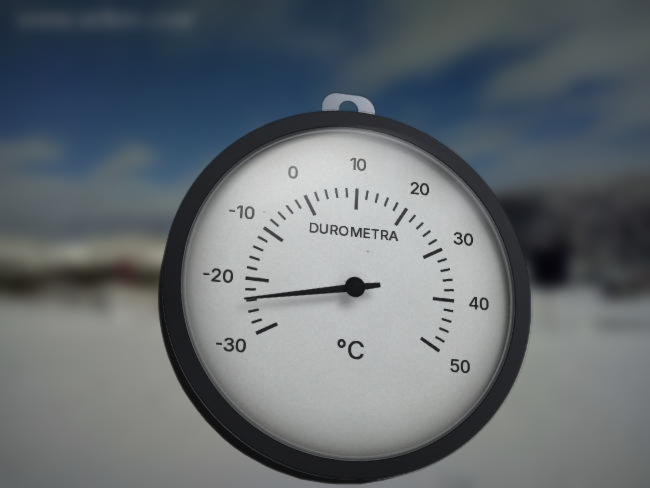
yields -24 °C
